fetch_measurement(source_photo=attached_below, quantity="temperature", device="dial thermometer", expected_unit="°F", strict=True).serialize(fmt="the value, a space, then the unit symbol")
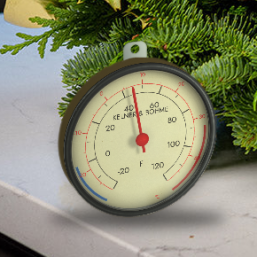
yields 45 °F
